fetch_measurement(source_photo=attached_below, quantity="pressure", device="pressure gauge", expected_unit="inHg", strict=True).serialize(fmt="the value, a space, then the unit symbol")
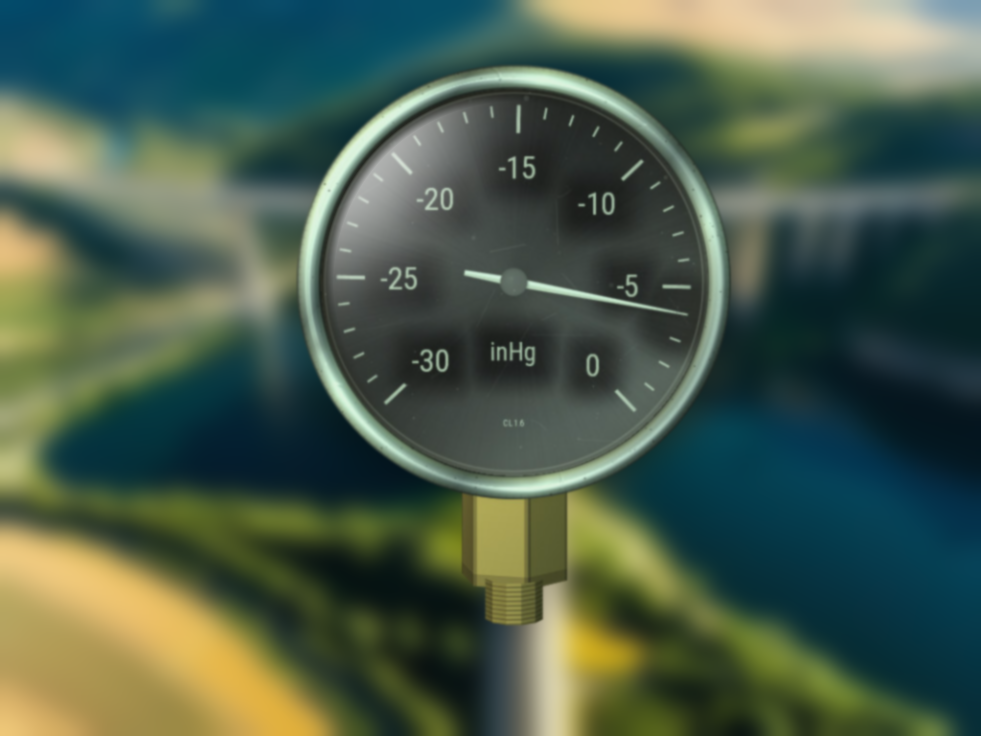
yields -4 inHg
